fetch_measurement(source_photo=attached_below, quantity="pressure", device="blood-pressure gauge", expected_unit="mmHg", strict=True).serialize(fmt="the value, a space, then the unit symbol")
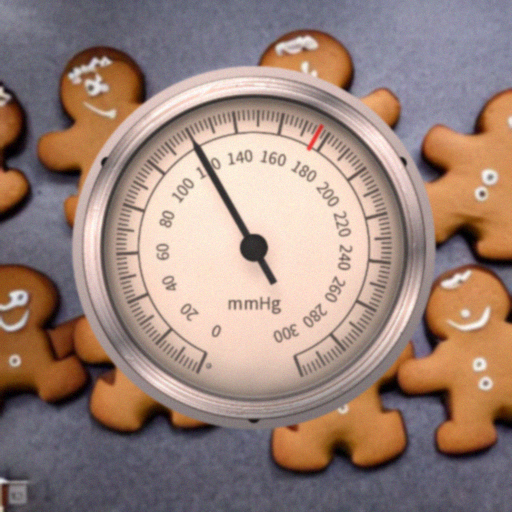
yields 120 mmHg
